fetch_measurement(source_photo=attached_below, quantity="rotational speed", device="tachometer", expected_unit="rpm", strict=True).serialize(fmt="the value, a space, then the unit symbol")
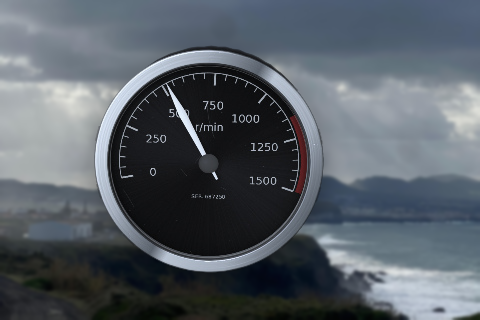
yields 525 rpm
